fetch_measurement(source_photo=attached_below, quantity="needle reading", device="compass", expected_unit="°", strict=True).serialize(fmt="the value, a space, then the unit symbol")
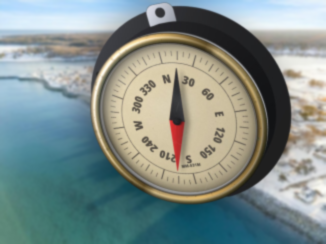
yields 195 °
